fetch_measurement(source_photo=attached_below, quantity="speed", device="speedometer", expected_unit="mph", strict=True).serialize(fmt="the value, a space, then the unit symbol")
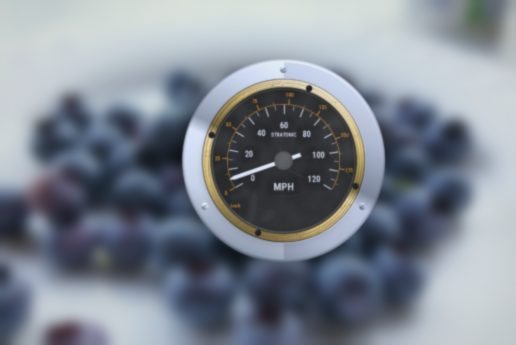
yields 5 mph
